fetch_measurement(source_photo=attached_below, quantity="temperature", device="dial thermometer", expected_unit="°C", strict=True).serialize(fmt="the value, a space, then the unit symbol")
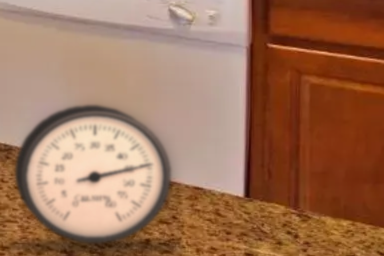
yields 45 °C
